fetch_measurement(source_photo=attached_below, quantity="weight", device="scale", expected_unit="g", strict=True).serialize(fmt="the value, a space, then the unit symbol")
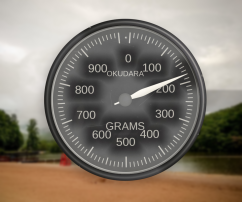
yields 180 g
